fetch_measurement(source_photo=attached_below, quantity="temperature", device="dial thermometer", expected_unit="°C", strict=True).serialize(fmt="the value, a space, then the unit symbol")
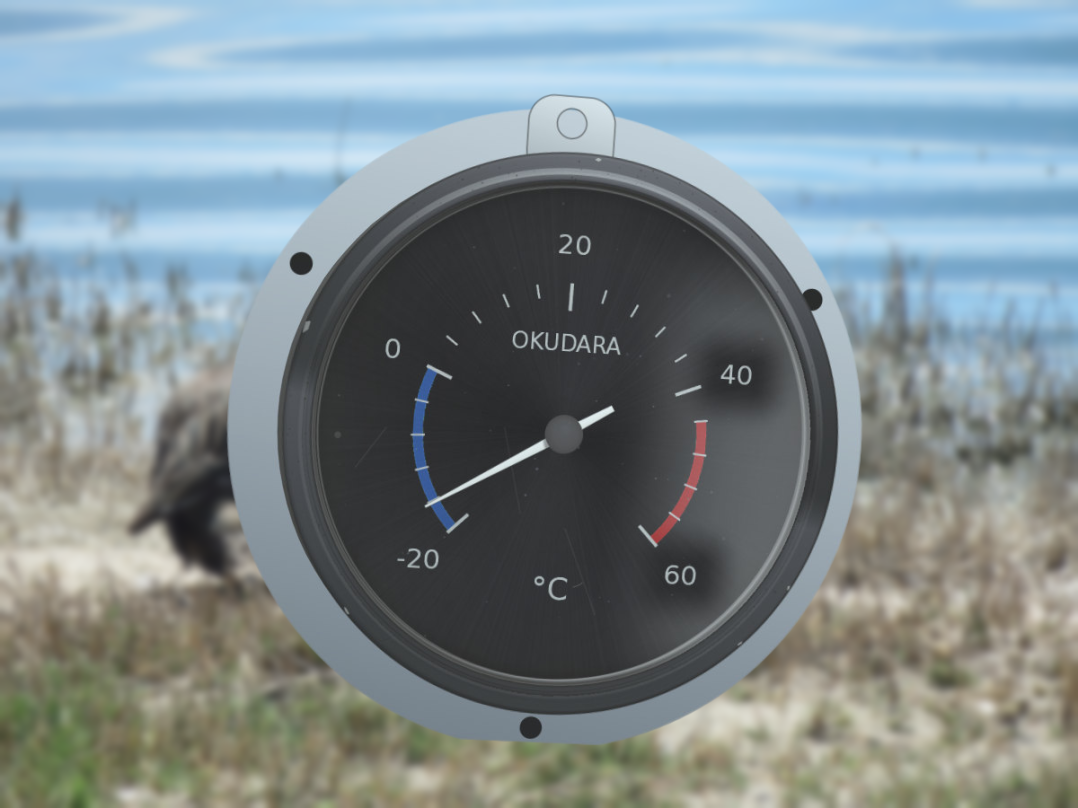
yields -16 °C
